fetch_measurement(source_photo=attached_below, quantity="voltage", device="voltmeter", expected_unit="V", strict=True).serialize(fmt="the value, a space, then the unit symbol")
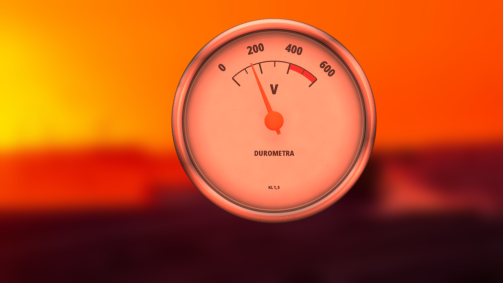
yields 150 V
